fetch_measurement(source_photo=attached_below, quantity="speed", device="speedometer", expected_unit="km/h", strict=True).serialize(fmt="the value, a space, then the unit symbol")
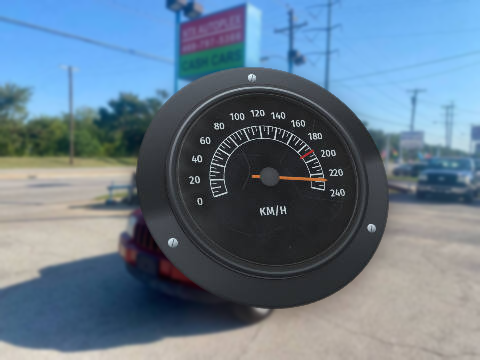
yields 230 km/h
